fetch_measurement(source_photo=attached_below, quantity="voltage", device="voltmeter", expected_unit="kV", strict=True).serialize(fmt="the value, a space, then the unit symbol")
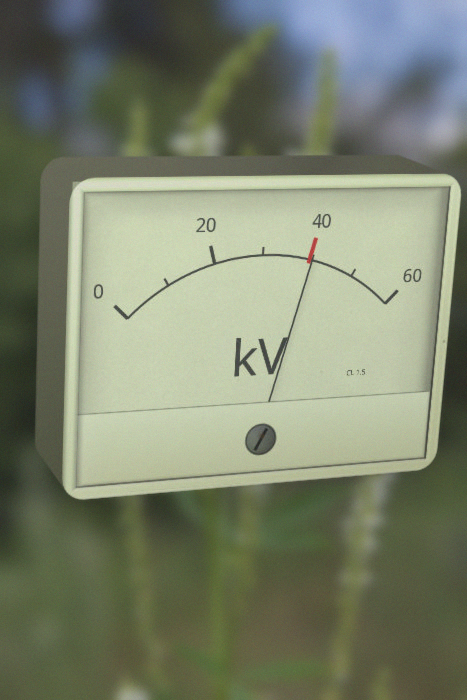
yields 40 kV
